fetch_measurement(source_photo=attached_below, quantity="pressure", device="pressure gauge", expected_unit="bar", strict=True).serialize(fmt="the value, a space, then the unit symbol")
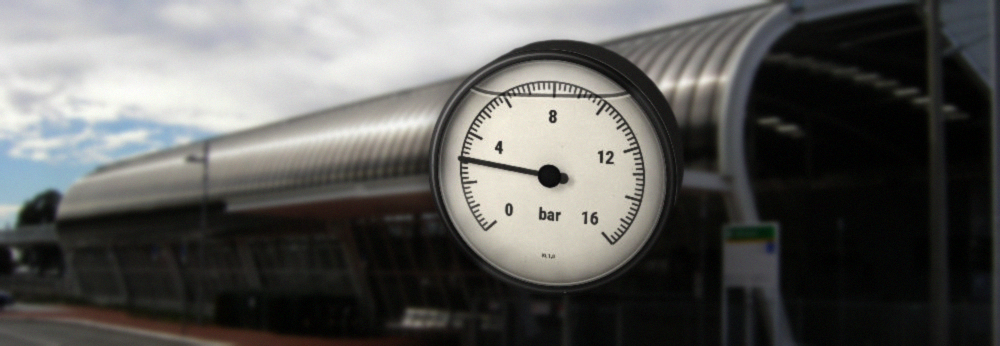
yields 3 bar
